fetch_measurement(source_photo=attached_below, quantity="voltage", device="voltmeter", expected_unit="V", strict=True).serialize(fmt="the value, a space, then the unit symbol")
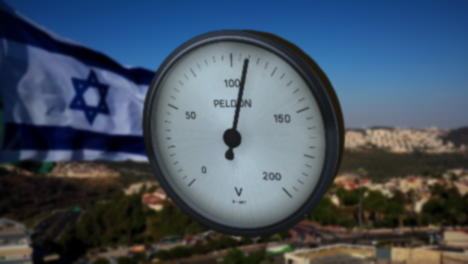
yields 110 V
